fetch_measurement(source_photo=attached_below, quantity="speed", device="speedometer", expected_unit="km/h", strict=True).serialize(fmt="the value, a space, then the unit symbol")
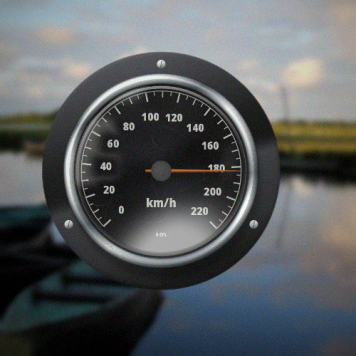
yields 182.5 km/h
